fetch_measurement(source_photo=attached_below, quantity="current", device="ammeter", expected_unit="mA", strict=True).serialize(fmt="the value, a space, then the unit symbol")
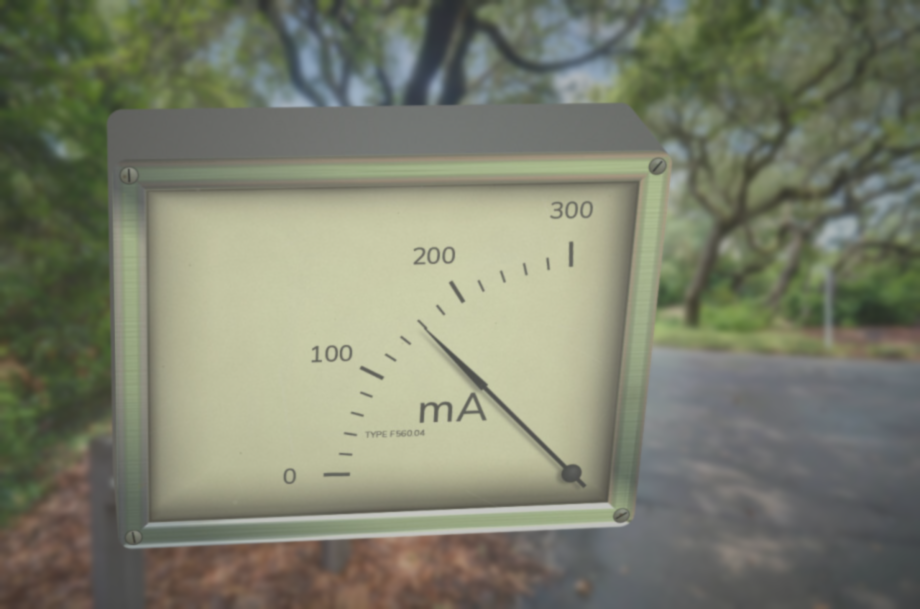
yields 160 mA
